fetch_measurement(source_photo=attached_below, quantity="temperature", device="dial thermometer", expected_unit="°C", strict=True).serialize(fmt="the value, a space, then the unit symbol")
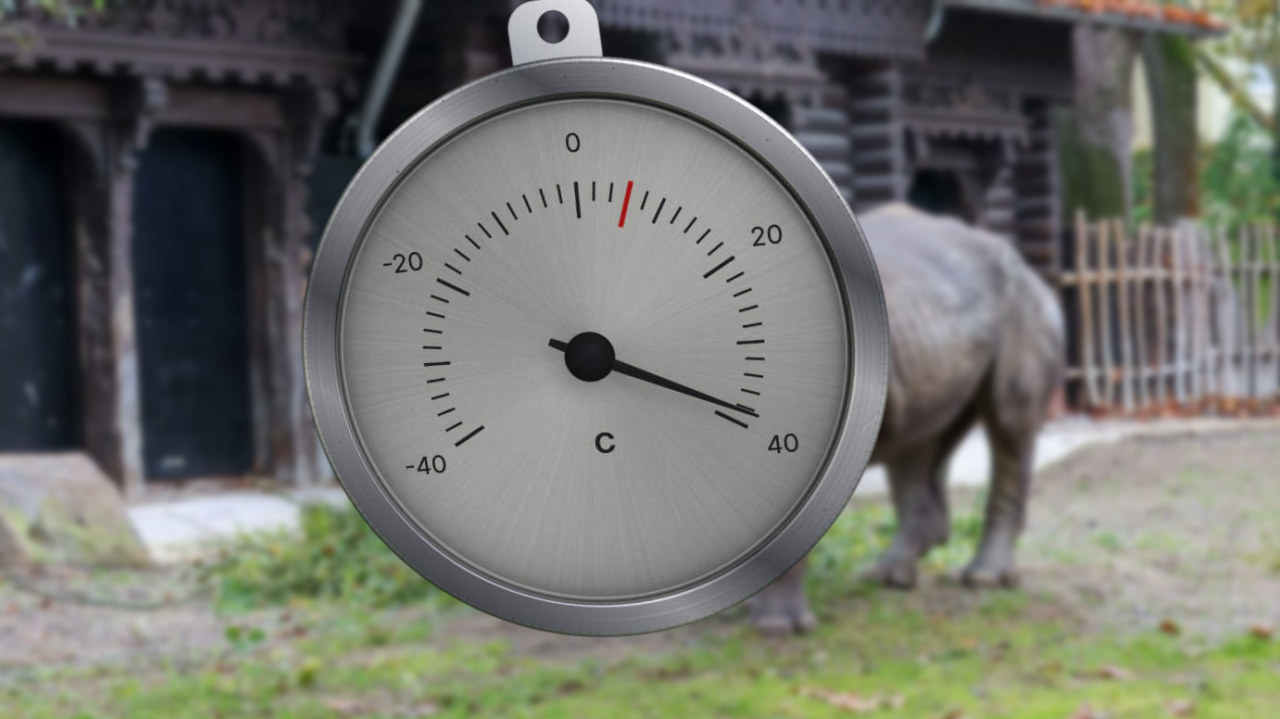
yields 38 °C
